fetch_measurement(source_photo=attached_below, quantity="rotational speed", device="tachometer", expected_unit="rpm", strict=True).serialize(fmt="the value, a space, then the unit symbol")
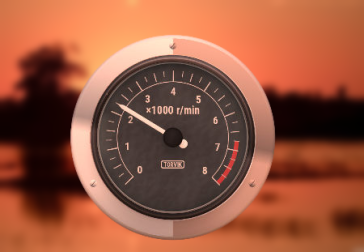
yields 2250 rpm
